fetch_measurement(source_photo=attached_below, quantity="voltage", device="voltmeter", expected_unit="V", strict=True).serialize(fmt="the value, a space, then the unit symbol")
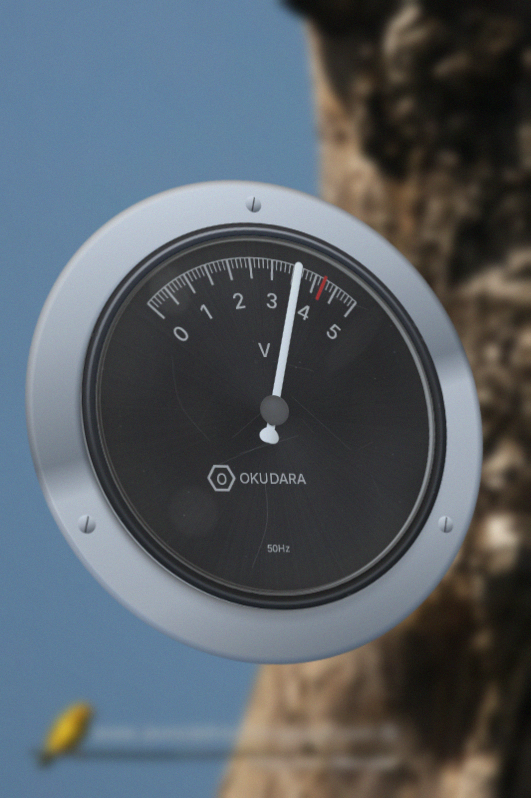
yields 3.5 V
